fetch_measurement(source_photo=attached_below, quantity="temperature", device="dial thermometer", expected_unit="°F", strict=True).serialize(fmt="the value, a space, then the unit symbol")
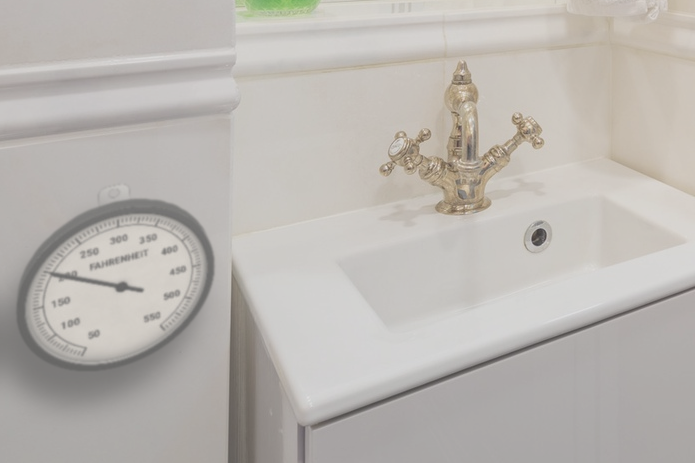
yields 200 °F
